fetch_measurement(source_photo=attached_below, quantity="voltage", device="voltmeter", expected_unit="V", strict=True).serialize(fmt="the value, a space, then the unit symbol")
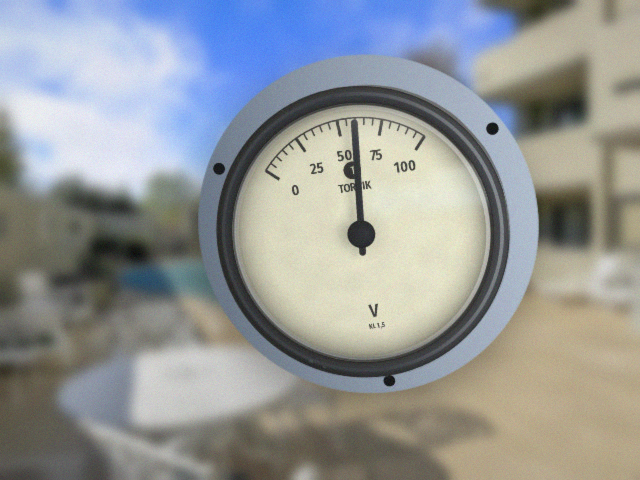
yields 60 V
